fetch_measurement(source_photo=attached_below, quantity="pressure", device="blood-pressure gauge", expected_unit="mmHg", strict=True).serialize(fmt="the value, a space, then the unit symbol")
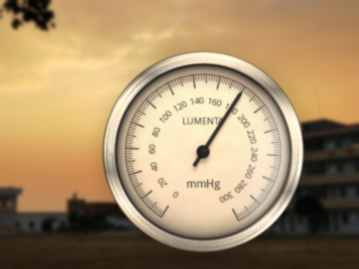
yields 180 mmHg
